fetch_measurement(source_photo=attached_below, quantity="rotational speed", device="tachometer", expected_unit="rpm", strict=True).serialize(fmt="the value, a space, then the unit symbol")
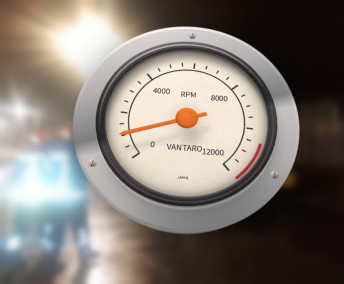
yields 1000 rpm
